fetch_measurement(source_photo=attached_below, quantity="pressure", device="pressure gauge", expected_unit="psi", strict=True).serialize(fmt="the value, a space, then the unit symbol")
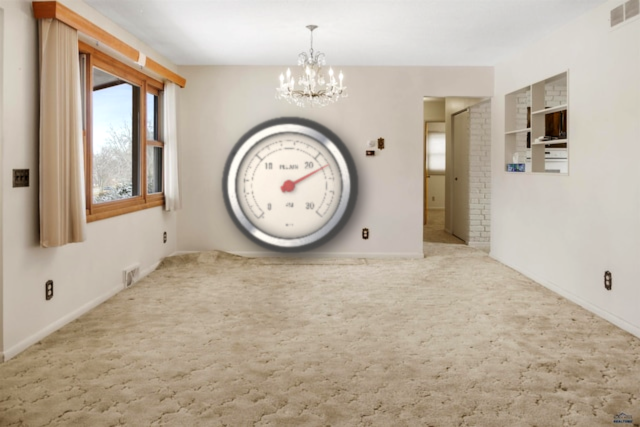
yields 22 psi
